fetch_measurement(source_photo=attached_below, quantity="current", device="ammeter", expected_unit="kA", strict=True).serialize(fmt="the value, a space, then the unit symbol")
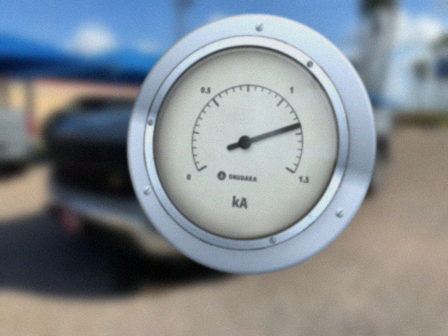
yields 1.2 kA
